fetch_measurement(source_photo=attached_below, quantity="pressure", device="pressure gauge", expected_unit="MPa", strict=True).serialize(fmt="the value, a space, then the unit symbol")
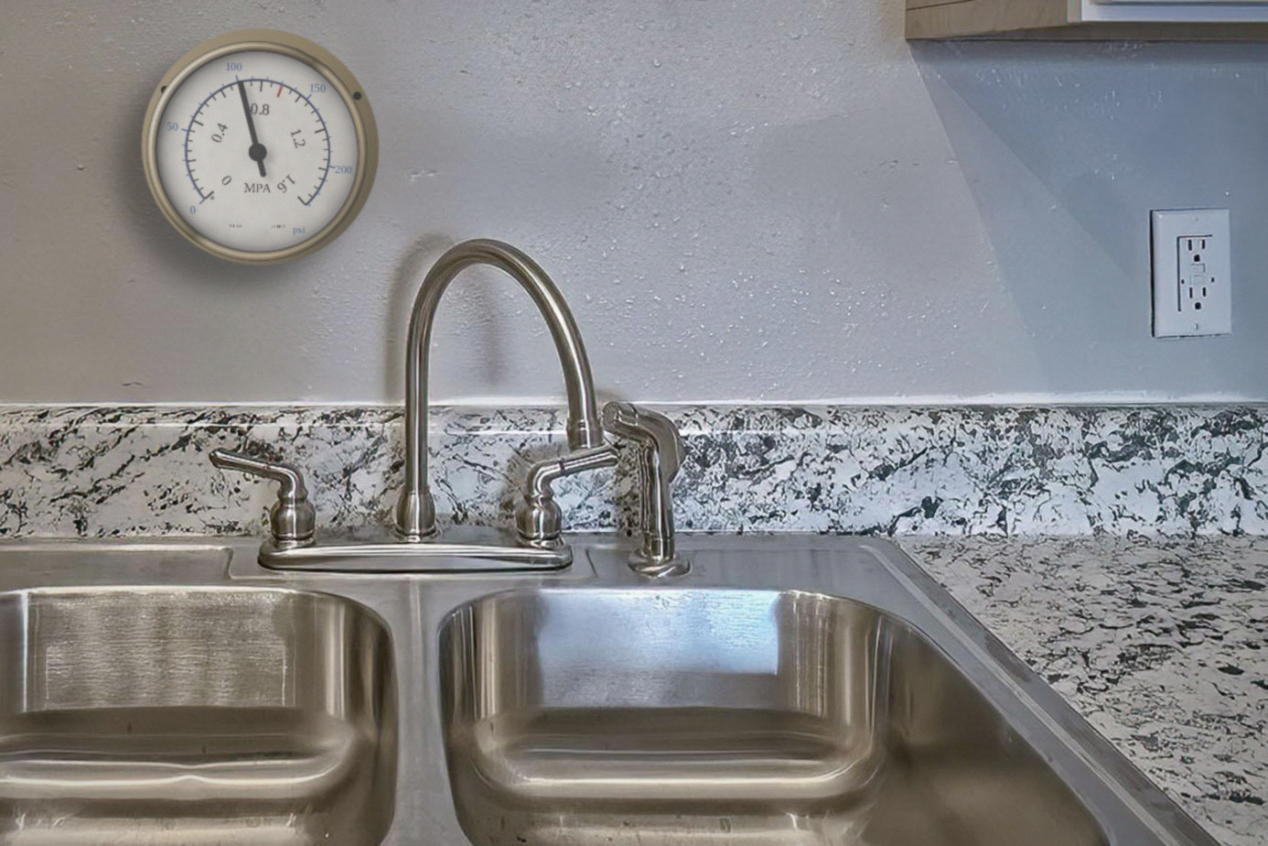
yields 0.7 MPa
